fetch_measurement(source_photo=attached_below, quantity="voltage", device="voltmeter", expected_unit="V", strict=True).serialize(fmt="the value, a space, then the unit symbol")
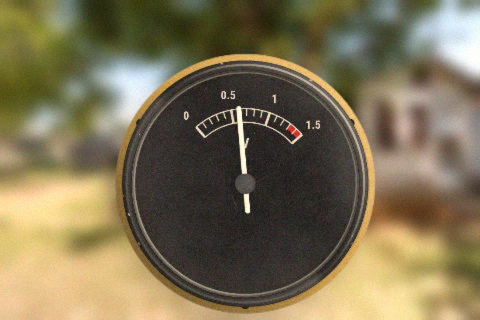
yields 0.6 V
